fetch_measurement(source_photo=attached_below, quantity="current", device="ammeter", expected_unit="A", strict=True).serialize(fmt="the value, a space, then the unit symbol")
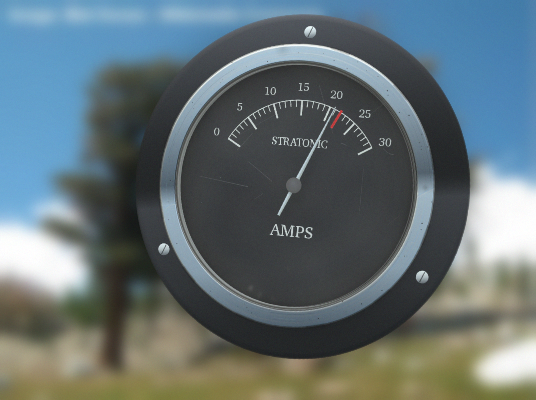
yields 21 A
